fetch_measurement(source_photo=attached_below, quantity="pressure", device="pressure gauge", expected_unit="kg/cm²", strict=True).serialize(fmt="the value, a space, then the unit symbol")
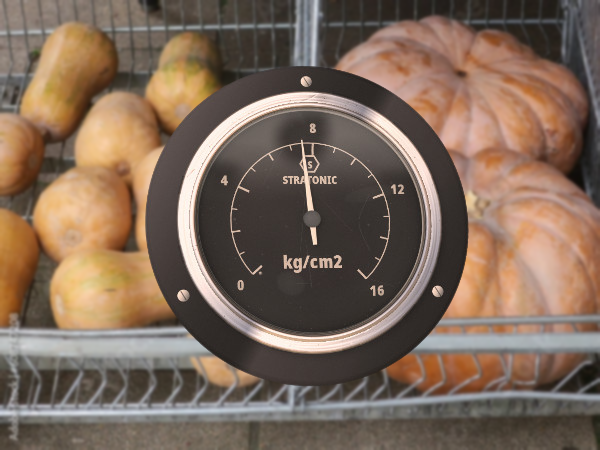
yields 7.5 kg/cm²
